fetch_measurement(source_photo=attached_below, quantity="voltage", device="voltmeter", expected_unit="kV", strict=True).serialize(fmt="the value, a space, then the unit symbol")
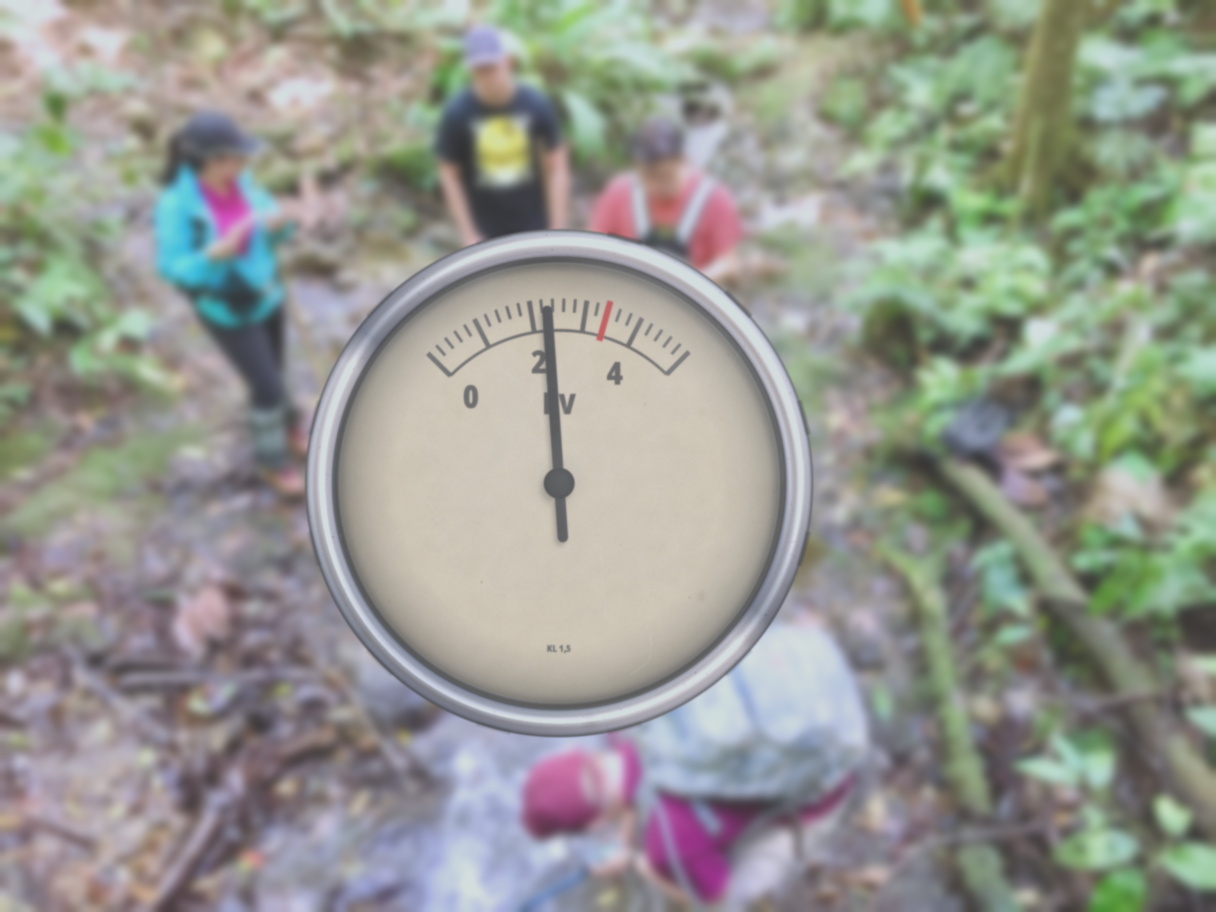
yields 2.3 kV
